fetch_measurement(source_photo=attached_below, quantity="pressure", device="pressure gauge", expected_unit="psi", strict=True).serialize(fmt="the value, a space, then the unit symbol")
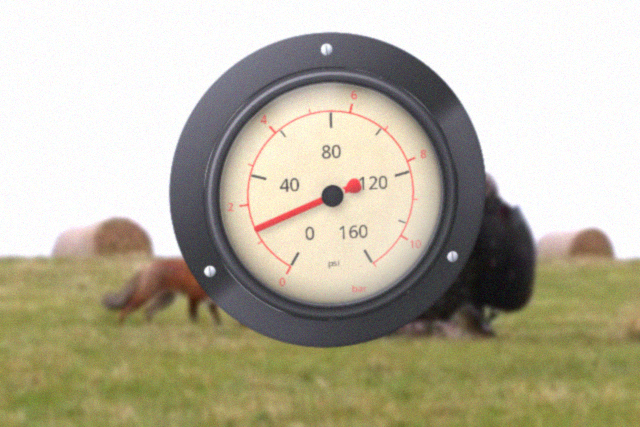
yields 20 psi
